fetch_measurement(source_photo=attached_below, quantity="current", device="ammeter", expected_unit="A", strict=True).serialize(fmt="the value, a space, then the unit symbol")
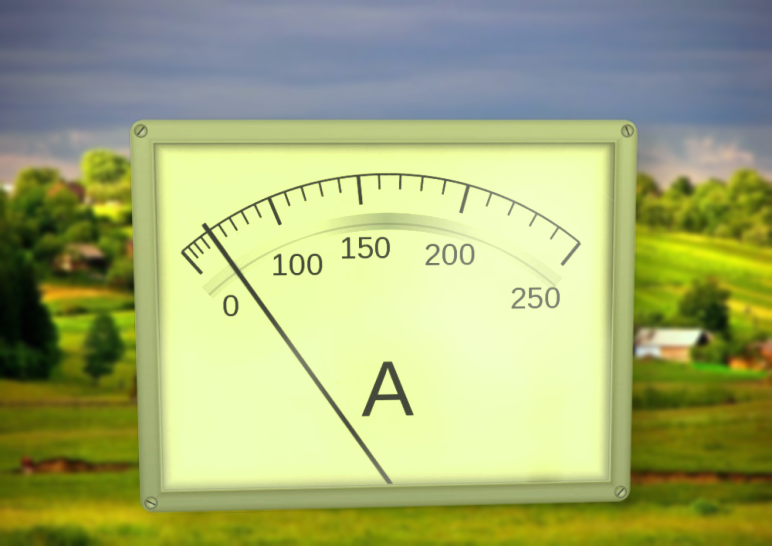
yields 50 A
